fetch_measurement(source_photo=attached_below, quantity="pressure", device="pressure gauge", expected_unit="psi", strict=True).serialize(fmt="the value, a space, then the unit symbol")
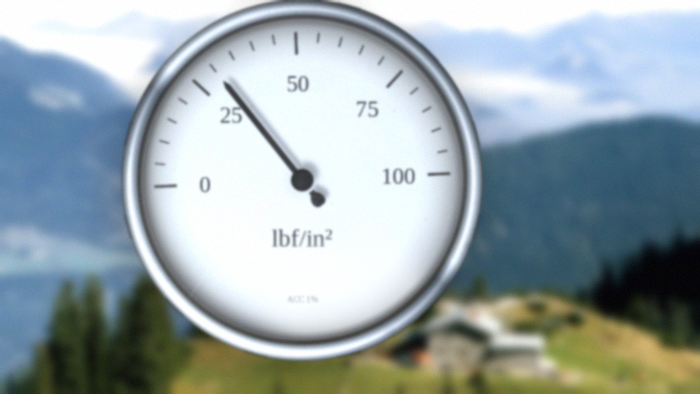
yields 30 psi
